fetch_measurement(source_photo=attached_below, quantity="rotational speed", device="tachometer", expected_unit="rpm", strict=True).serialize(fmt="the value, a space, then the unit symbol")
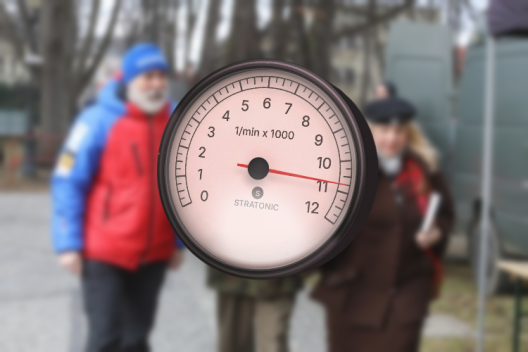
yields 10750 rpm
